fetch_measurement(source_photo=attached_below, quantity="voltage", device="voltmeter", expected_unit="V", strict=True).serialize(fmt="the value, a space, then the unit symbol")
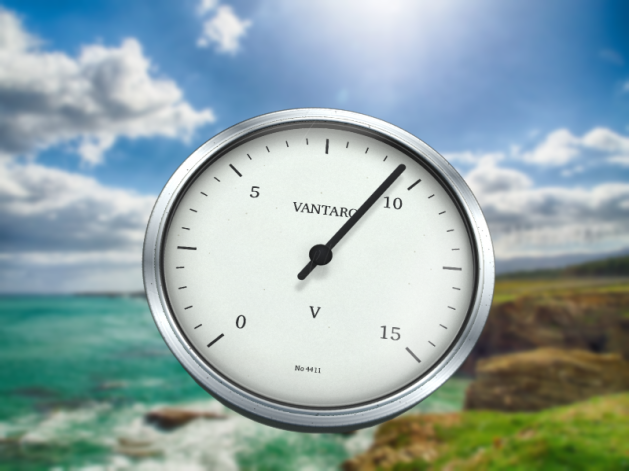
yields 9.5 V
